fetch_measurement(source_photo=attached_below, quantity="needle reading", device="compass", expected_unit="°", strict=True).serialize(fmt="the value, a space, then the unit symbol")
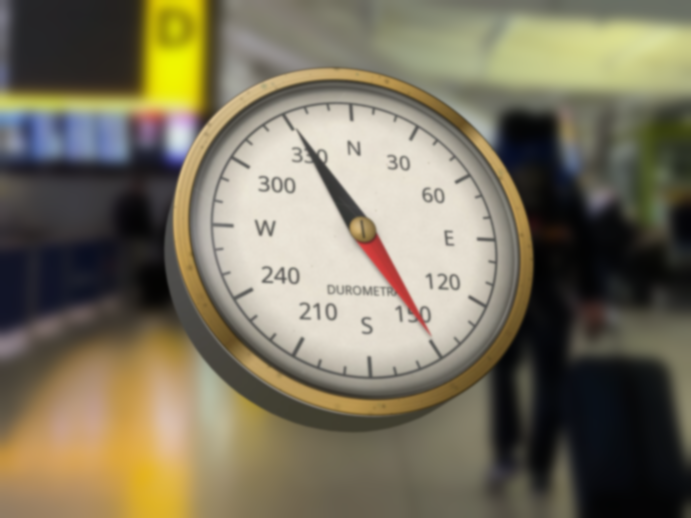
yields 150 °
